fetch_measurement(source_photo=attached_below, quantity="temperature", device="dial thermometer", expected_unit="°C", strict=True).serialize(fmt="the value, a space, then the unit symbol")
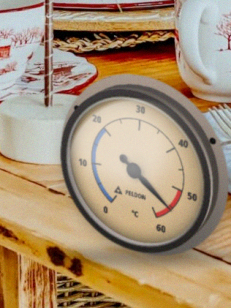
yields 55 °C
